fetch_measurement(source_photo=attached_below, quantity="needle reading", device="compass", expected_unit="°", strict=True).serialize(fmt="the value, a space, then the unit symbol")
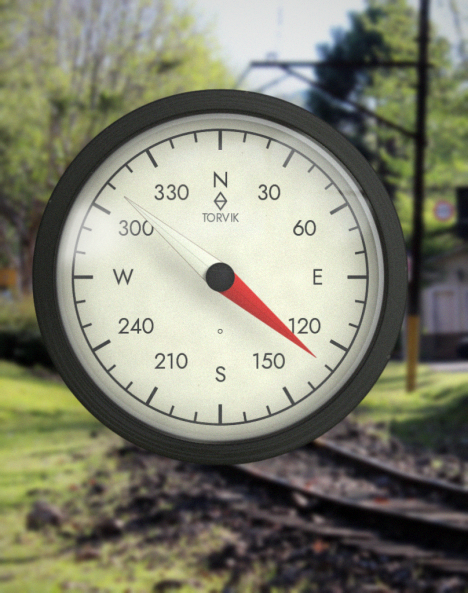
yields 130 °
